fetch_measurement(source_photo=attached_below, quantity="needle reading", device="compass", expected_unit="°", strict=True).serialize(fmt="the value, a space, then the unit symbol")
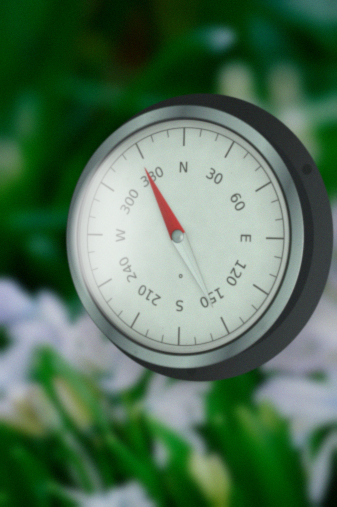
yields 330 °
